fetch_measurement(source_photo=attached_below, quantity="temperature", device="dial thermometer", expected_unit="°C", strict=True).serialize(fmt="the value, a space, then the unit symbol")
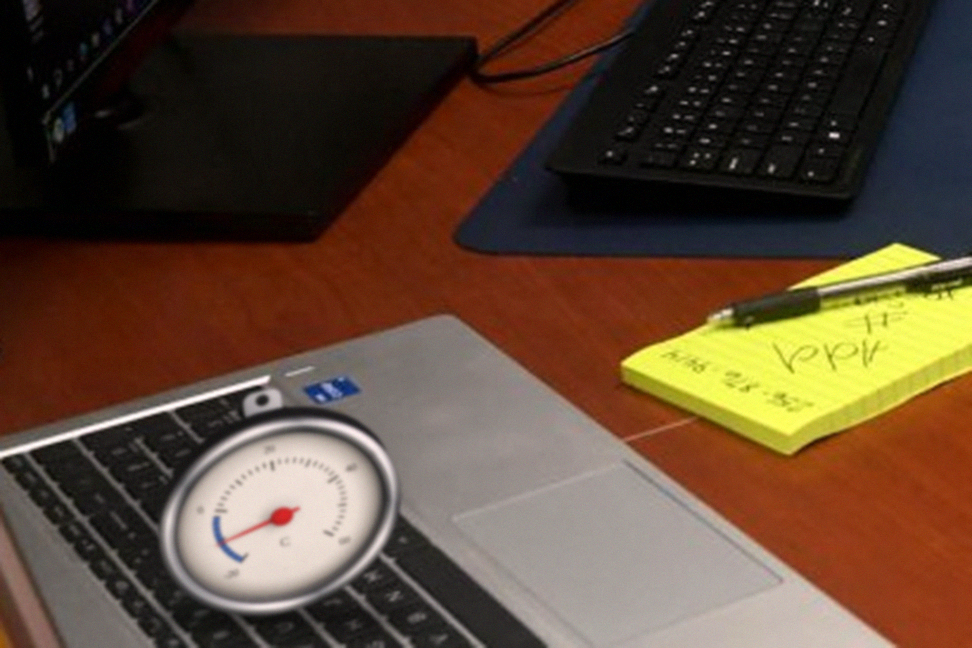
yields -10 °C
